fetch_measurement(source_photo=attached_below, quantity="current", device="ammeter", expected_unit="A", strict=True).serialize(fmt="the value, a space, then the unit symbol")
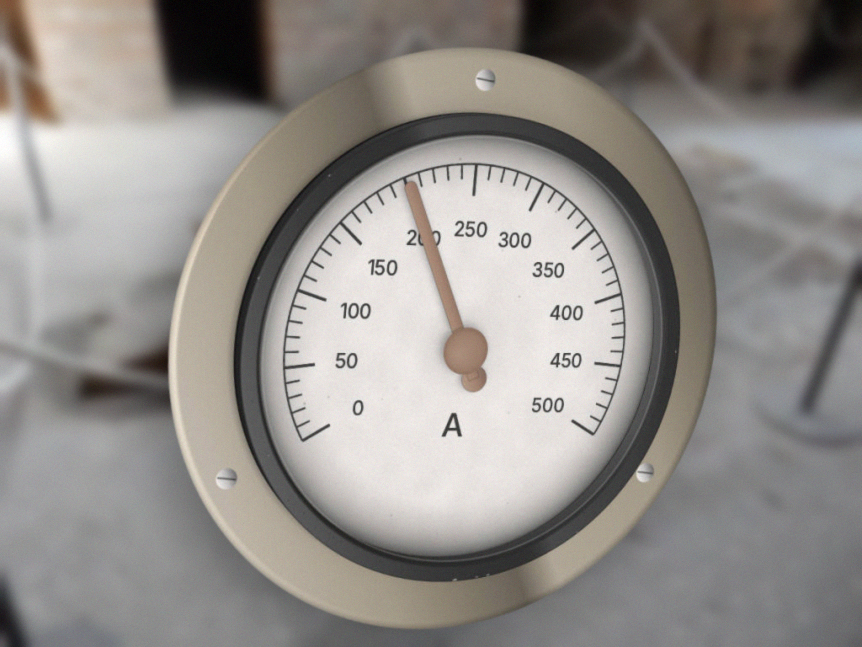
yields 200 A
